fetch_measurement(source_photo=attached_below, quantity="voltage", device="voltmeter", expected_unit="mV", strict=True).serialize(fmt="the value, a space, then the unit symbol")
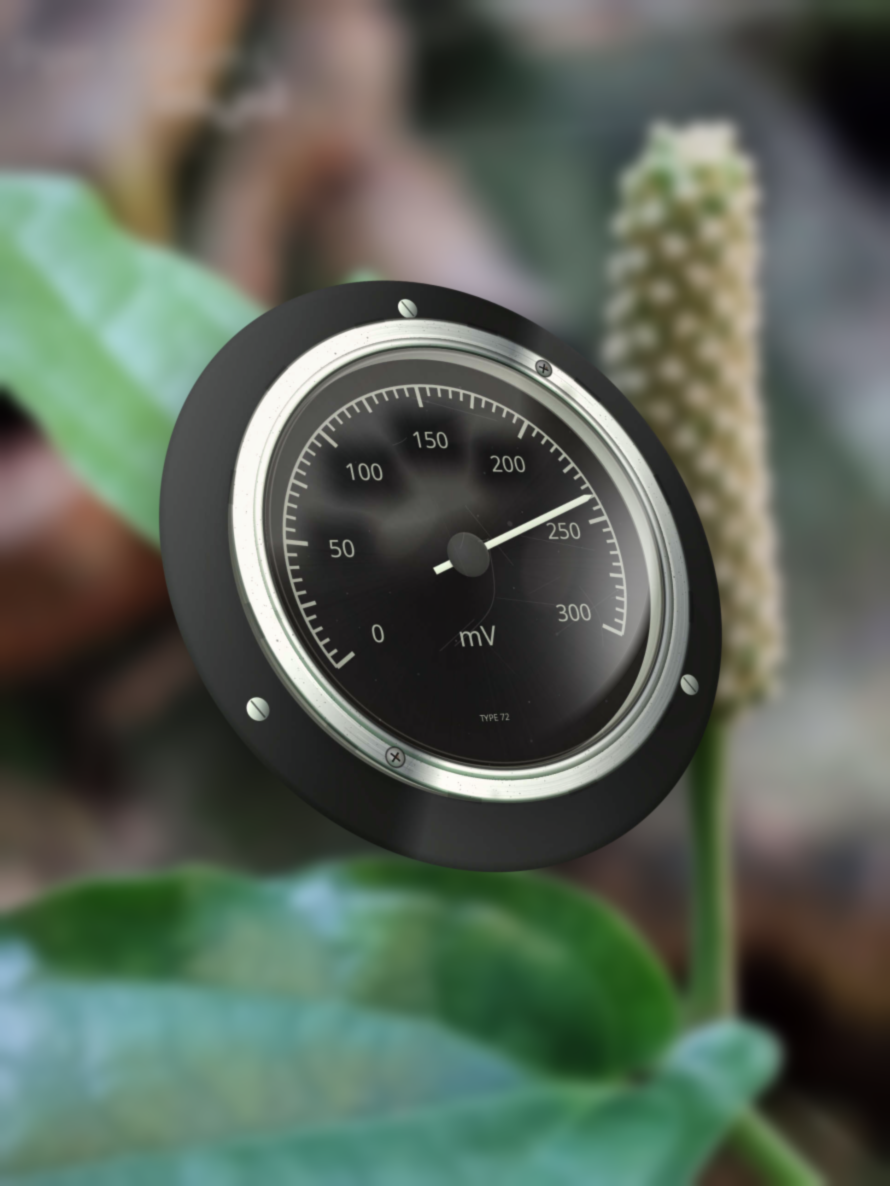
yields 240 mV
